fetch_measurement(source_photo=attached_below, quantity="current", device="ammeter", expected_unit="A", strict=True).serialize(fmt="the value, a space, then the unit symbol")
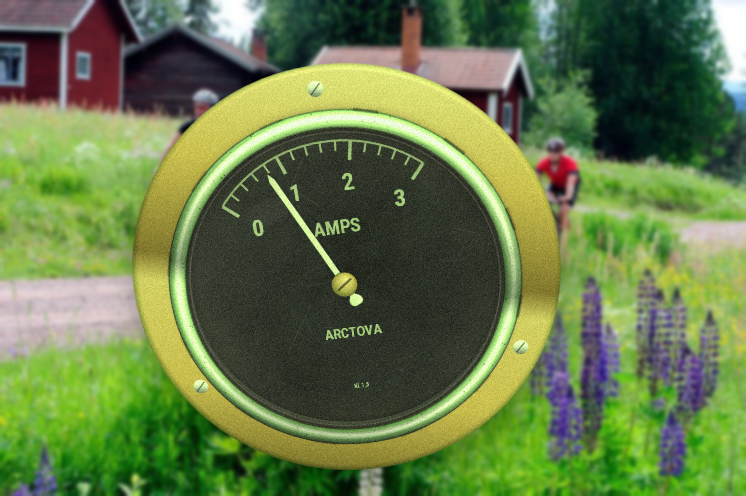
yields 0.8 A
